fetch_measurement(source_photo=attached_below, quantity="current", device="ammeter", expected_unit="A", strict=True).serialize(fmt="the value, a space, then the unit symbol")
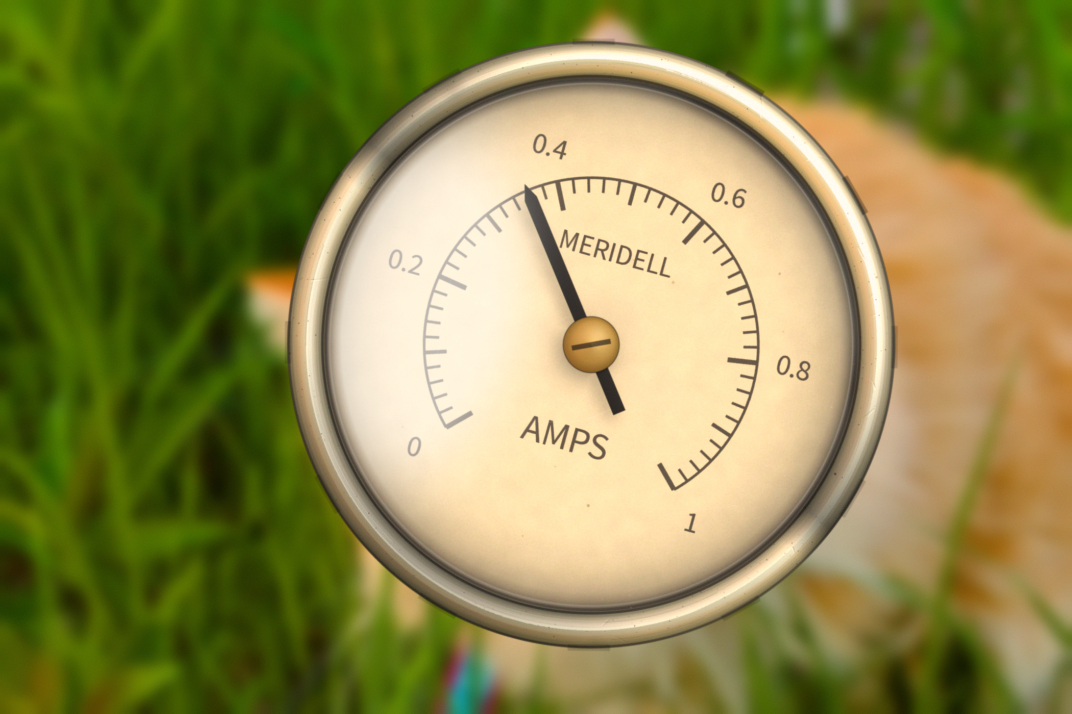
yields 0.36 A
